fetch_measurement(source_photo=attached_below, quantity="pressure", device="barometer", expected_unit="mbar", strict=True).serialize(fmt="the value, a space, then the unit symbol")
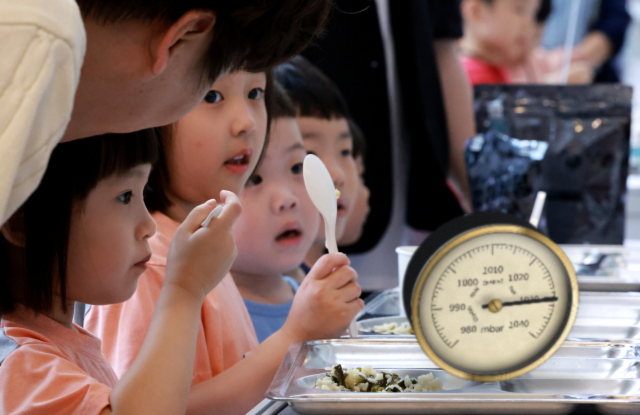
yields 1030 mbar
